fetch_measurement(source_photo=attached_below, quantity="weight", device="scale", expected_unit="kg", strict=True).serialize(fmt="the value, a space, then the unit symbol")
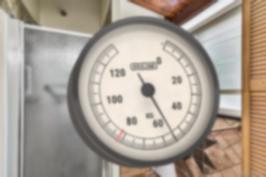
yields 55 kg
